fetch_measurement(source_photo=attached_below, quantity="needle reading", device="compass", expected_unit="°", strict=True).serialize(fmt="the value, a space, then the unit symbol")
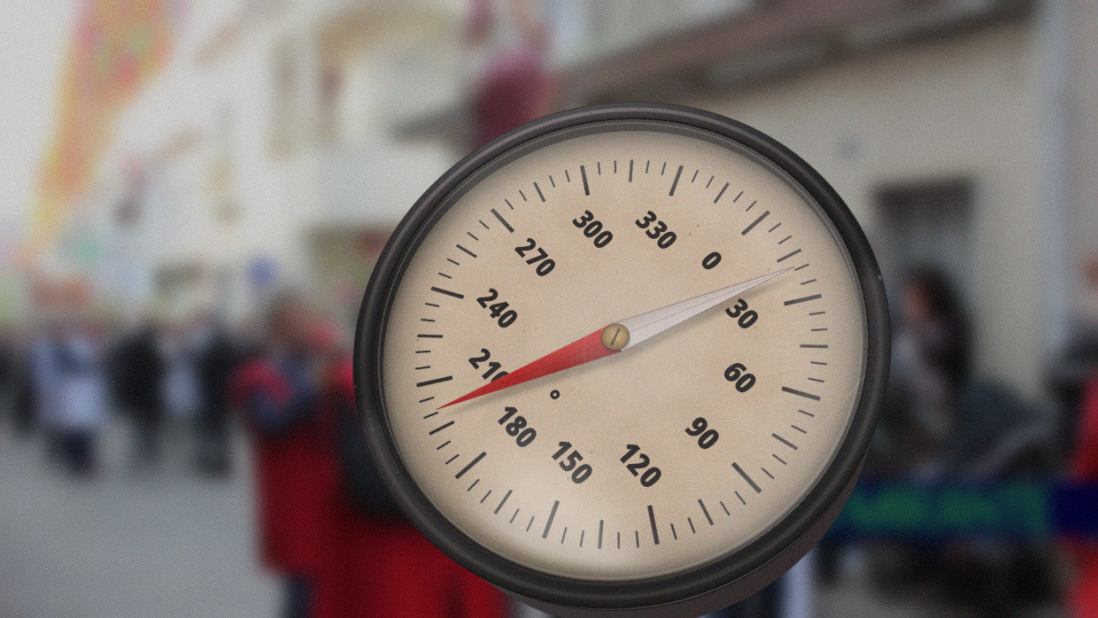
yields 200 °
